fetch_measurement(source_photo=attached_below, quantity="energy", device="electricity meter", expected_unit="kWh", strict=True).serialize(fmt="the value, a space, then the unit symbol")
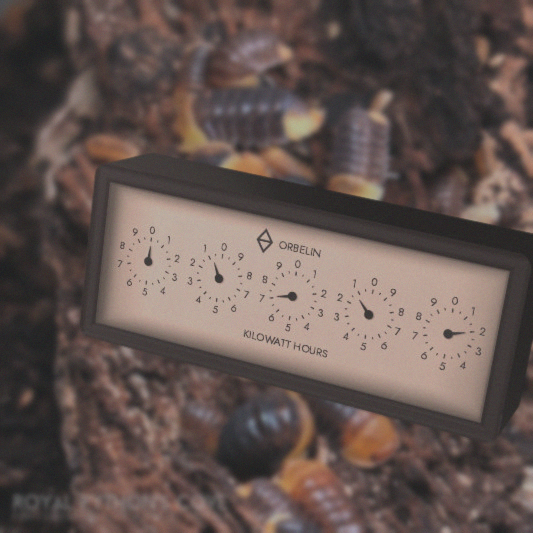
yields 712 kWh
